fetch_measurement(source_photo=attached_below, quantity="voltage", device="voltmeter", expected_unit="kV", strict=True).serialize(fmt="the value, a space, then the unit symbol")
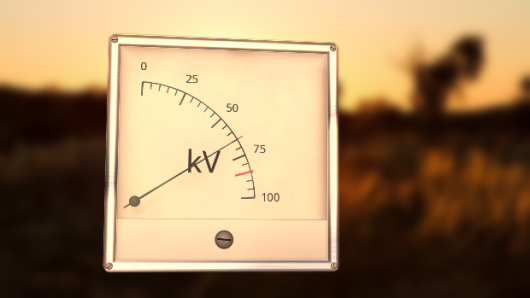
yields 65 kV
